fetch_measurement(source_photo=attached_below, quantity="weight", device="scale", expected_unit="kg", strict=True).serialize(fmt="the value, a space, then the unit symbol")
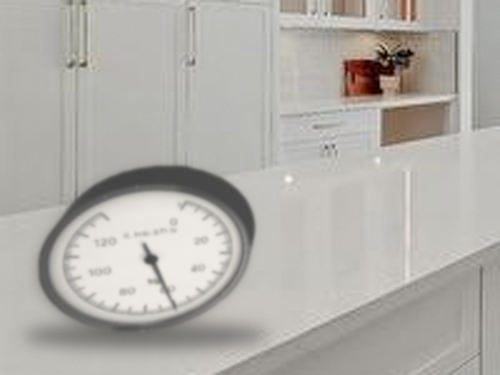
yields 60 kg
